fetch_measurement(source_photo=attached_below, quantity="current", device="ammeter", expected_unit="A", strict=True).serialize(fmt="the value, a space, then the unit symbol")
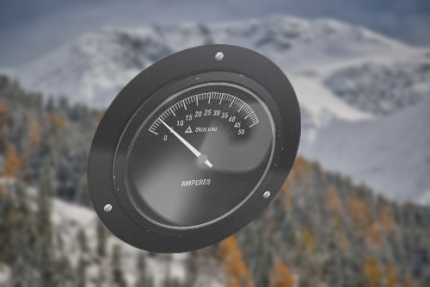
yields 5 A
